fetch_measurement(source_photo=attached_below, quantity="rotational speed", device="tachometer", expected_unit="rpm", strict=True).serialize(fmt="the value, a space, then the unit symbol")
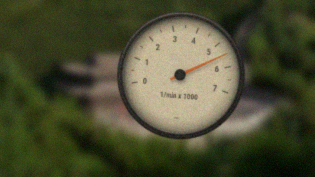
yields 5500 rpm
